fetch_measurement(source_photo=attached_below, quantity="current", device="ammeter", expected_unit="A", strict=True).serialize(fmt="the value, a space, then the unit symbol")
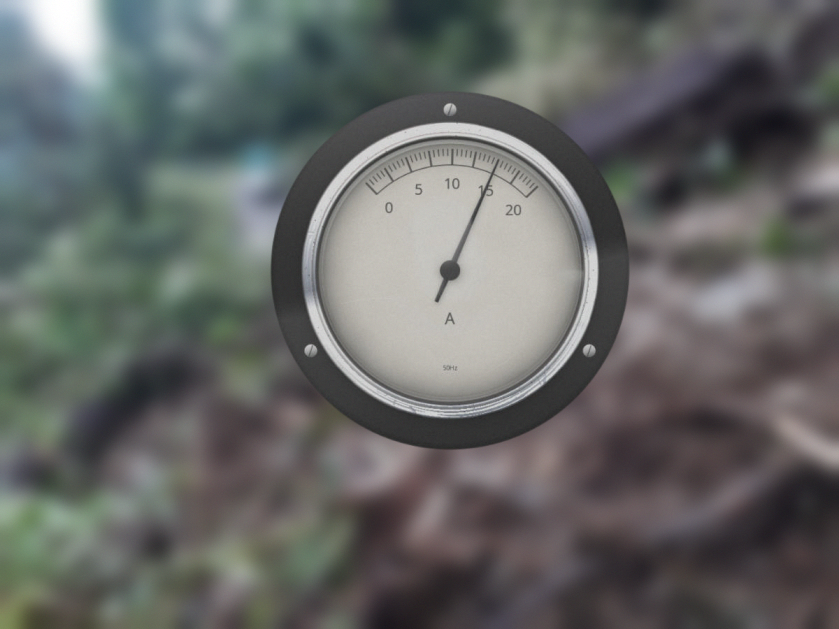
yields 15 A
